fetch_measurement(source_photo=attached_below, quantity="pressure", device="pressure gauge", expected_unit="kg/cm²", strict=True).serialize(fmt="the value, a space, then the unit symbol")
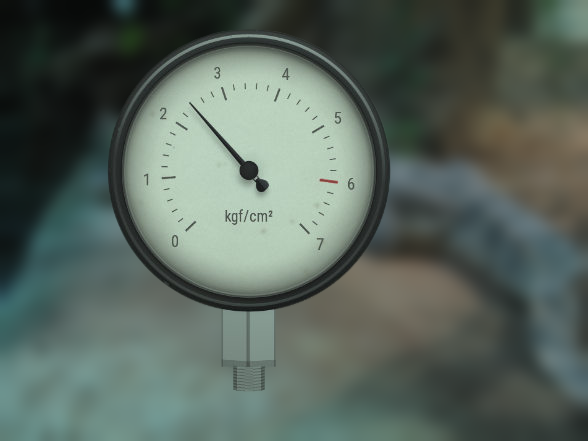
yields 2.4 kg/cm²
